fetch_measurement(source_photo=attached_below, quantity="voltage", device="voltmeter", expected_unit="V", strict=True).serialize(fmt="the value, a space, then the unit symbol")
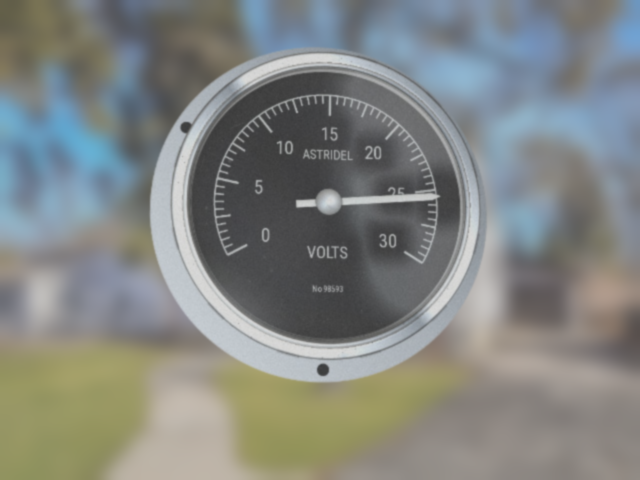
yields 25.5 V
